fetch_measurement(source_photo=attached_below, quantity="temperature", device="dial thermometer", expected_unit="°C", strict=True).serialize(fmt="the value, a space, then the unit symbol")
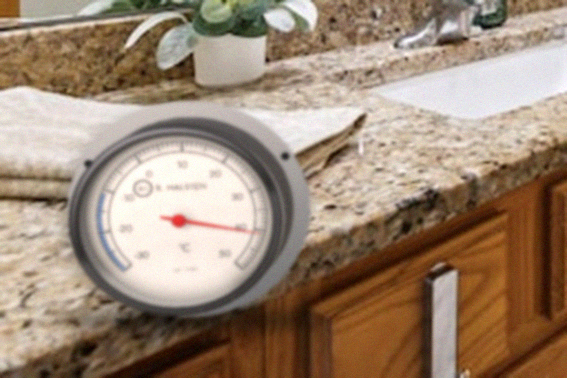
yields 40 °C
